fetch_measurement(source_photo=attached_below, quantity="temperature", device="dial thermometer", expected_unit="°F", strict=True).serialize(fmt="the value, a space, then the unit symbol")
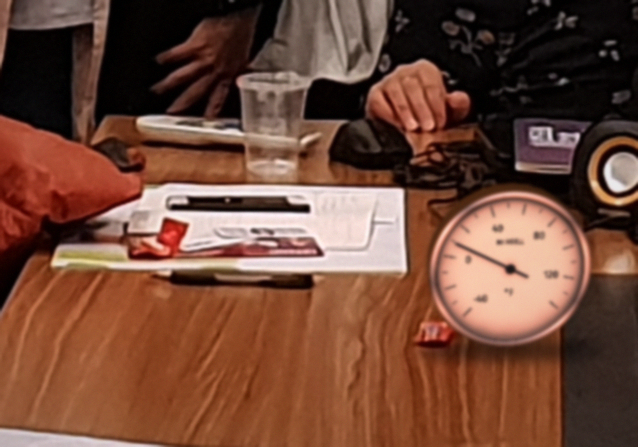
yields 10 °F
